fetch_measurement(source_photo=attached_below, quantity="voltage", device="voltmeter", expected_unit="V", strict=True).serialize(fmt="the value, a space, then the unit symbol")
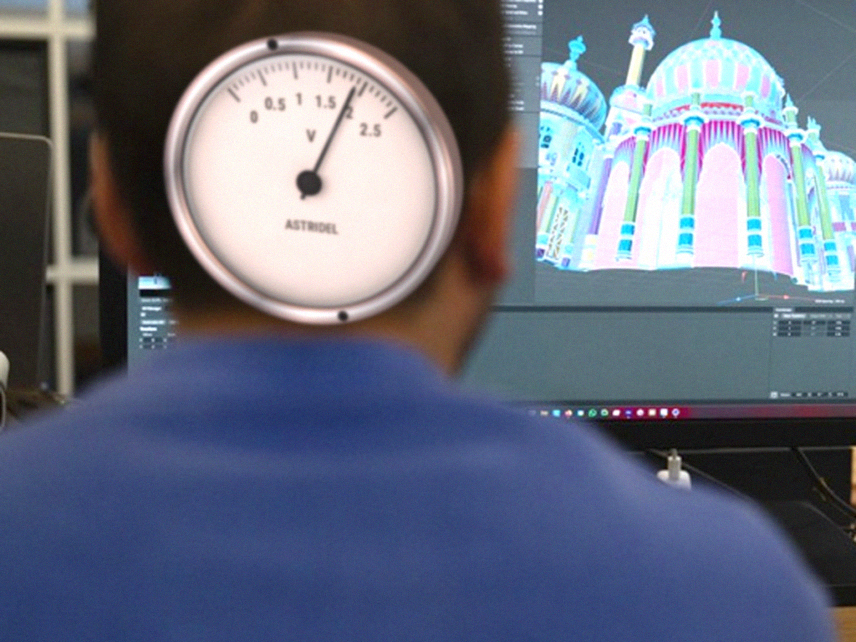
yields 1.9 V
